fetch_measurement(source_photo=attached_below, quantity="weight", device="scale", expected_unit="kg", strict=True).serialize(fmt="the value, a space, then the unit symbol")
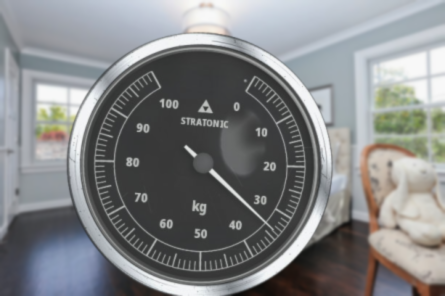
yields 34 kg
